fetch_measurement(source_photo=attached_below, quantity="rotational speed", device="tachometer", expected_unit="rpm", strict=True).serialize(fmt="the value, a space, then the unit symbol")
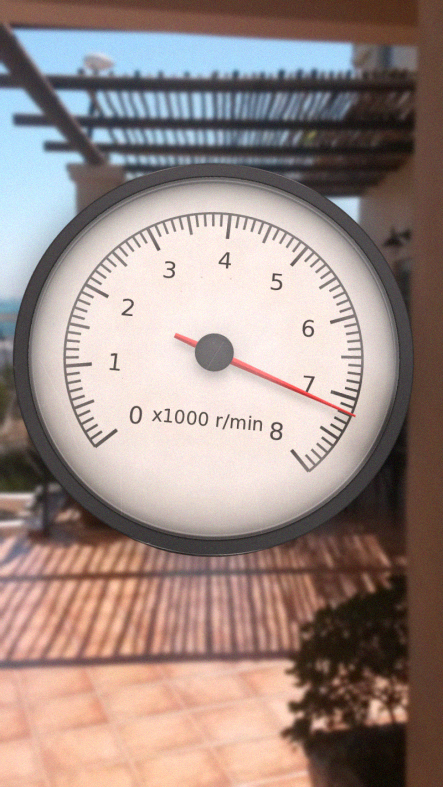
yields 7200 rpm
